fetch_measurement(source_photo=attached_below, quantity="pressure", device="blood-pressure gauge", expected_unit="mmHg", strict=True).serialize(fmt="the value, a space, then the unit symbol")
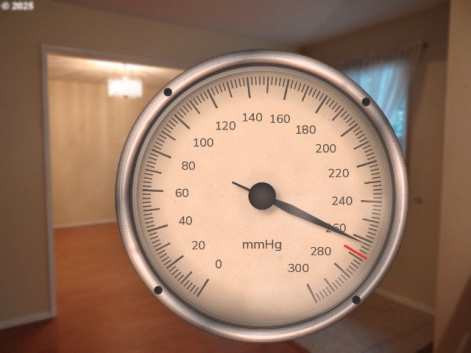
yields 262 mmHg
